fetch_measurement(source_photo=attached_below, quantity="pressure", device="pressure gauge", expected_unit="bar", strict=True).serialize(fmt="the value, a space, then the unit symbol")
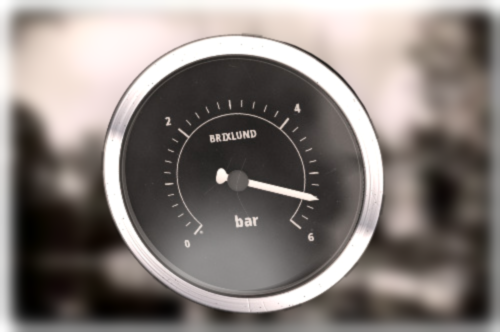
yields 5.4 bar
